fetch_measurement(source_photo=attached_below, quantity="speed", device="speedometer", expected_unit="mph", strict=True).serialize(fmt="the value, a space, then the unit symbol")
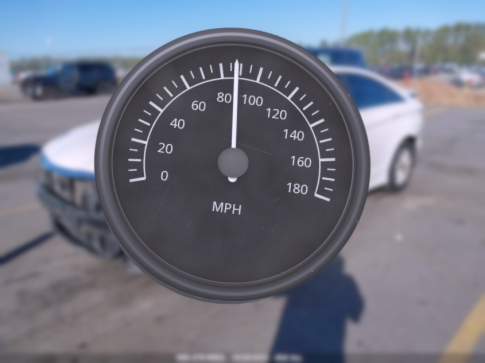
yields 87.5 mph
